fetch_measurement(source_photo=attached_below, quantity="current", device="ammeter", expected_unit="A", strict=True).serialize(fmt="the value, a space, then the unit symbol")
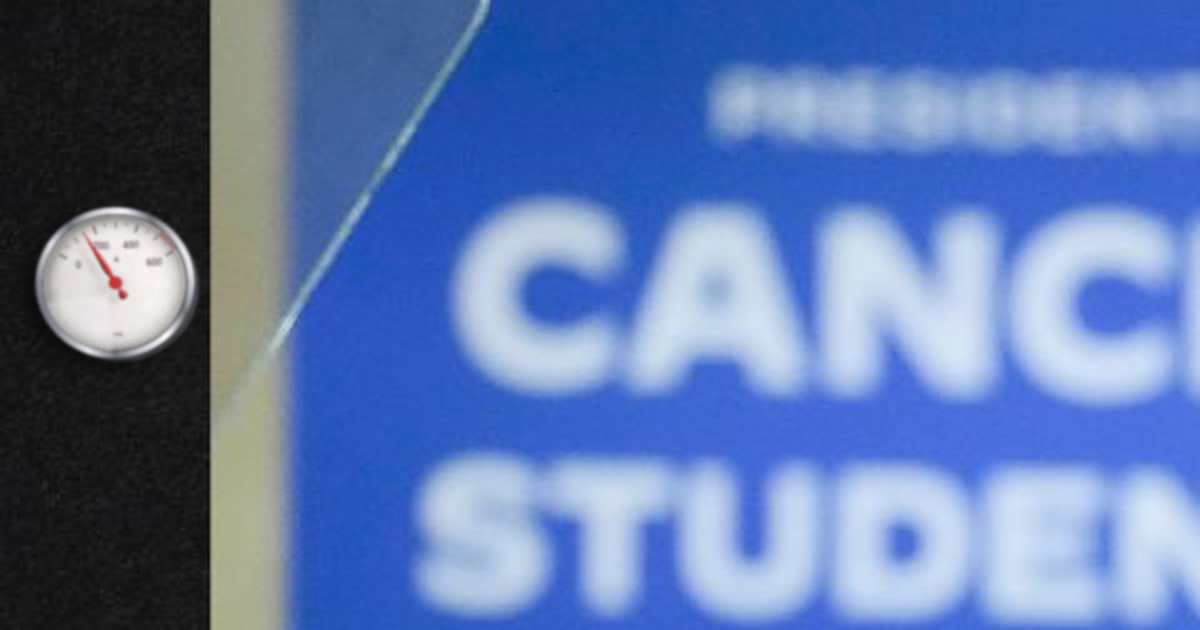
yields 150 A
